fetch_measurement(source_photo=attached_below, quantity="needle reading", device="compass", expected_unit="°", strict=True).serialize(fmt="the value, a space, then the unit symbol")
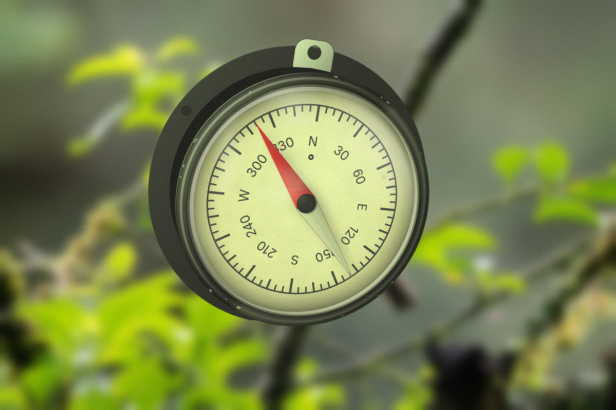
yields 320 °
